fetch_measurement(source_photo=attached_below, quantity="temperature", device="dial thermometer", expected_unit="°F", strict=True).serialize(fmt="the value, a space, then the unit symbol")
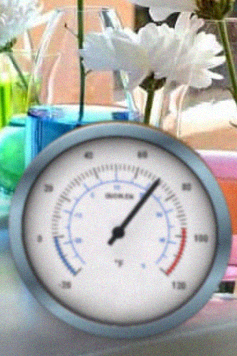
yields 70 °F
